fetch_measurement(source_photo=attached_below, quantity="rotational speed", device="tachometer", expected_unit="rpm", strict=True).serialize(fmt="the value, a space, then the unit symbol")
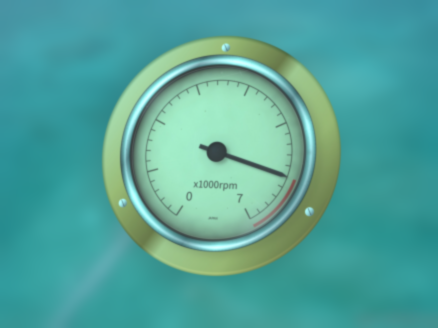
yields 6000 rpm
